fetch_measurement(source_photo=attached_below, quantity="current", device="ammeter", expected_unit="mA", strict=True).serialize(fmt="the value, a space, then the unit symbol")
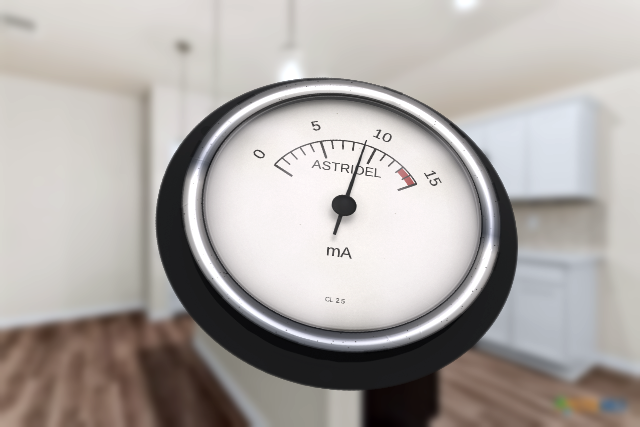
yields 9 mA
